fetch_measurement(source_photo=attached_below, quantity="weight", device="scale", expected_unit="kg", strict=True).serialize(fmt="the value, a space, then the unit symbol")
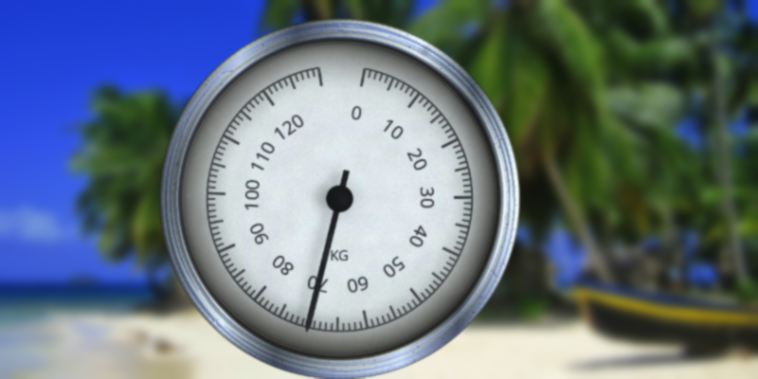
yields 70 kg
